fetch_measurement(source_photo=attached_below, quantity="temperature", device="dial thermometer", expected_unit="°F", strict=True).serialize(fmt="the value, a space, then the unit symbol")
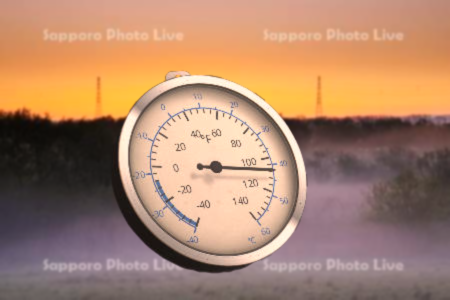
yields 108 °F
